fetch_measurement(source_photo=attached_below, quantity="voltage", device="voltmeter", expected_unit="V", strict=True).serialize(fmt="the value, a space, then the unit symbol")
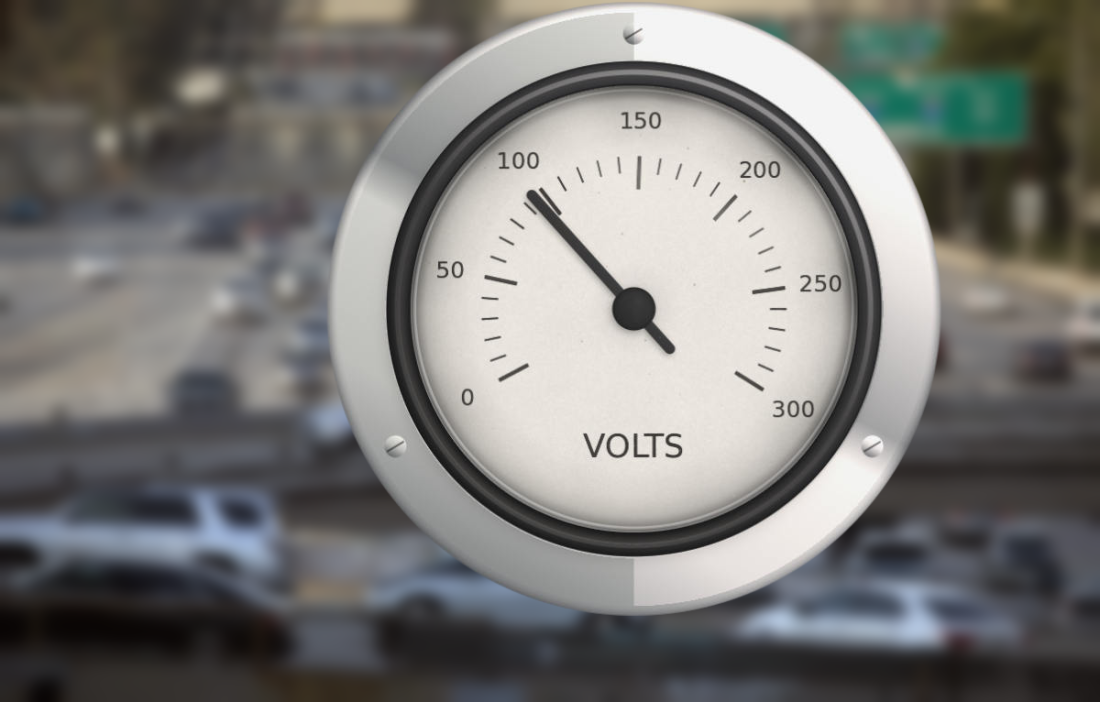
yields 95 V
